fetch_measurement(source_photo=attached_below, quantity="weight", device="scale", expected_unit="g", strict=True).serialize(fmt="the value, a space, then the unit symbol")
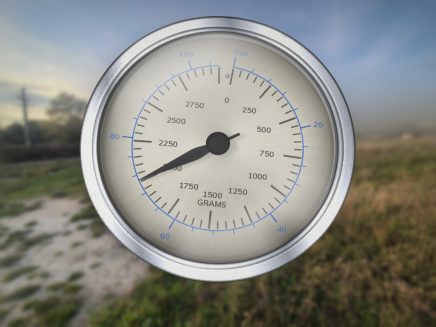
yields 2000 g
